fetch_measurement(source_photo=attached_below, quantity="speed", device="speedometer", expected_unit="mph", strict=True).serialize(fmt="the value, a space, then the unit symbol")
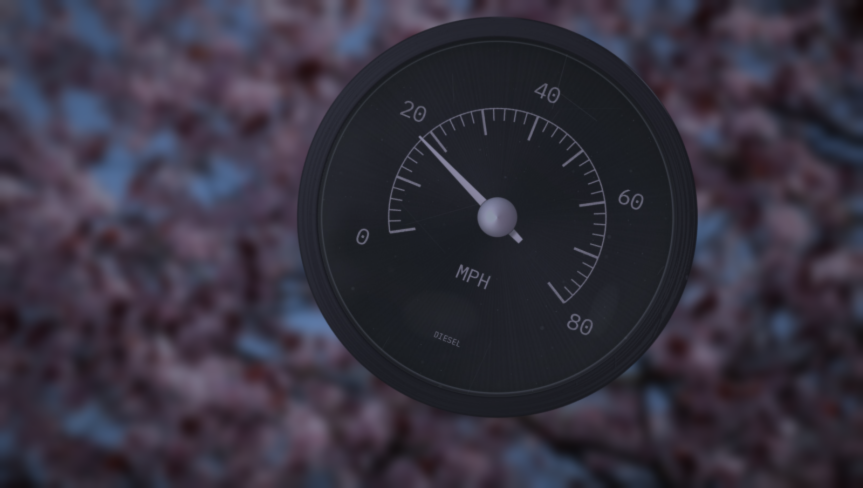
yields 18 mph
